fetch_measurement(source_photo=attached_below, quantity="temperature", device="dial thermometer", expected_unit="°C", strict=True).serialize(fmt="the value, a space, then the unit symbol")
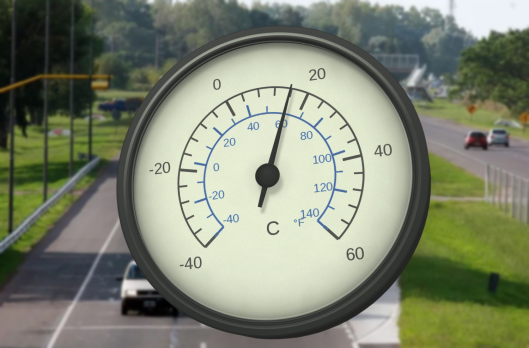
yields 16 °C
